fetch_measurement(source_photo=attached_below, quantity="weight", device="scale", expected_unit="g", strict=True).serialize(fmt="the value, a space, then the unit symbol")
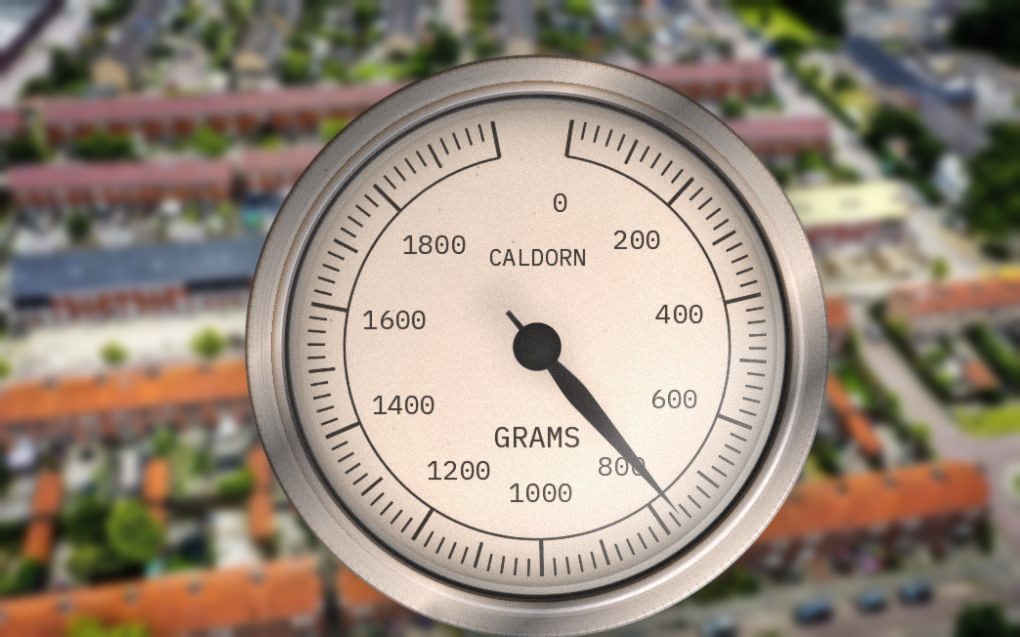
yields 770 g
